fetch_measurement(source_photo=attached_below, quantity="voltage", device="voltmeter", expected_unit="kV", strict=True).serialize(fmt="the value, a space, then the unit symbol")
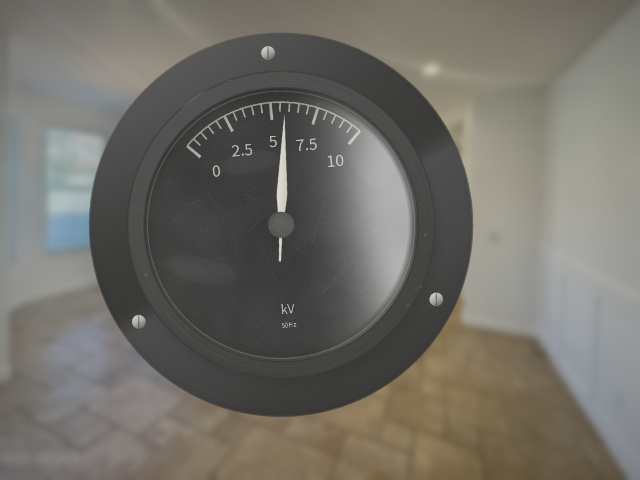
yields 5.75 kV
